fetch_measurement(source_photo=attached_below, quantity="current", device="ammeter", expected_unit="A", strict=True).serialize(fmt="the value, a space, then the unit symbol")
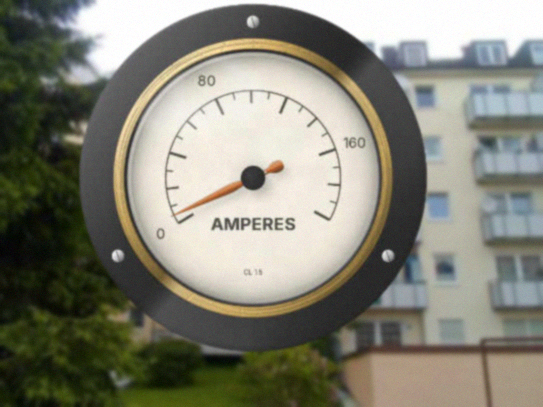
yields 5 A
